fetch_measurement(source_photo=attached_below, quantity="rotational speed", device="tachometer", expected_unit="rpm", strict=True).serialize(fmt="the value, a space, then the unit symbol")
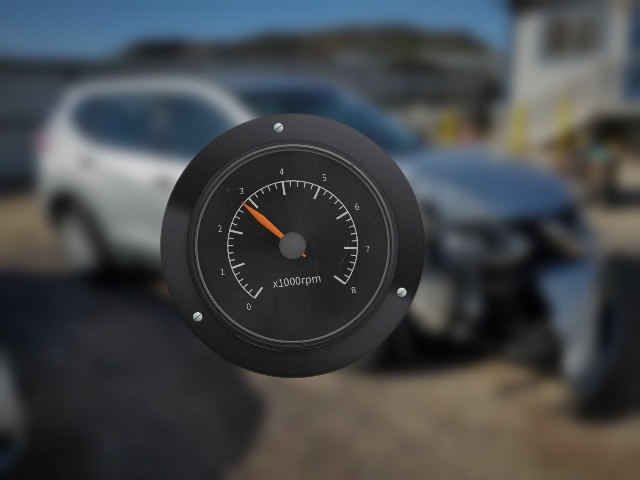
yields 2800 rpm
